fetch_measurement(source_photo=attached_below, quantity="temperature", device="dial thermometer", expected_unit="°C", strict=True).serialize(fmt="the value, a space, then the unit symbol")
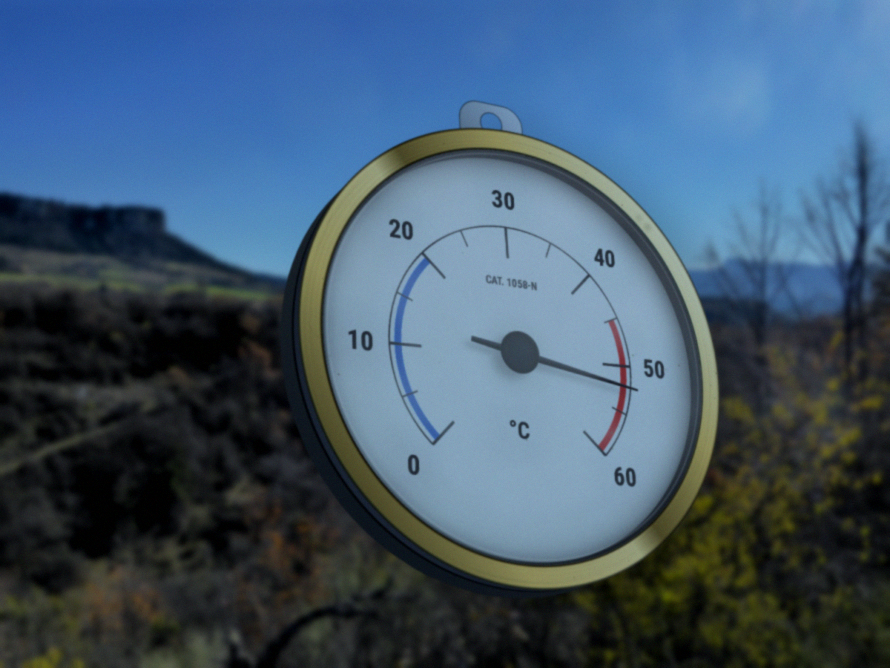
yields 52.5 °C
